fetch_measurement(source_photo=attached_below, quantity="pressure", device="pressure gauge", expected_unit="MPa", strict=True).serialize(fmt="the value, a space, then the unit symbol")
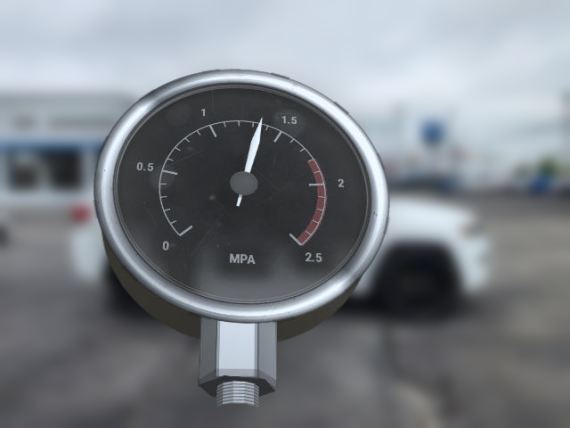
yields 1.35 MPa
